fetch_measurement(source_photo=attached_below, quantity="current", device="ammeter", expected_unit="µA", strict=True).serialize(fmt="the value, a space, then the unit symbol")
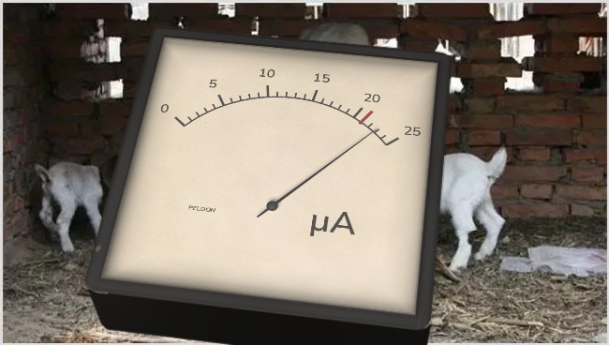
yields 23 µA
